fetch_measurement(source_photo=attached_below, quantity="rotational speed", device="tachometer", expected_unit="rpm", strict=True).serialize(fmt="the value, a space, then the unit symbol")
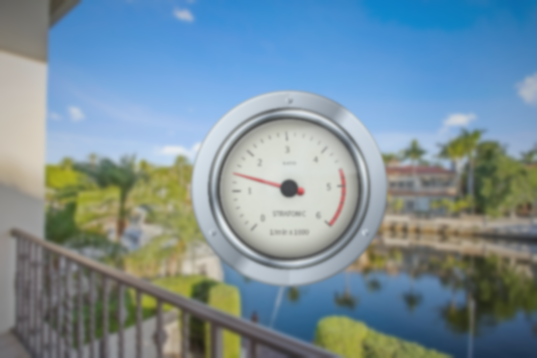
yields 1400 rpm
